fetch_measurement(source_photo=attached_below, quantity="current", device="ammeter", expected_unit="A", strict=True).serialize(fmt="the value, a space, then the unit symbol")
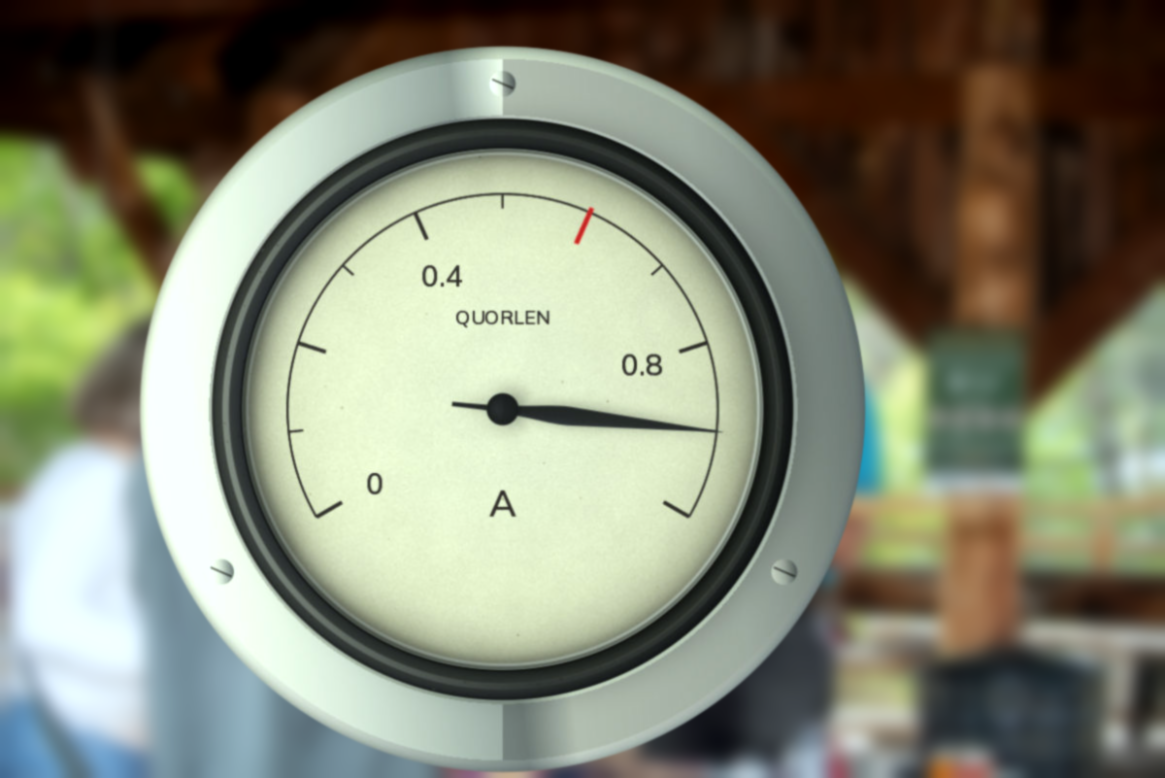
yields 0.9 A
